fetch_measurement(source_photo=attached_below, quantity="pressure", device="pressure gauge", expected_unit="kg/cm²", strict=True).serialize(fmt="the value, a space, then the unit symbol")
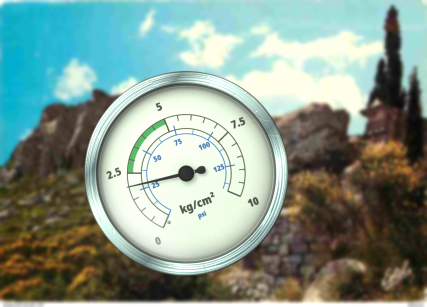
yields 2 kg/cm²
